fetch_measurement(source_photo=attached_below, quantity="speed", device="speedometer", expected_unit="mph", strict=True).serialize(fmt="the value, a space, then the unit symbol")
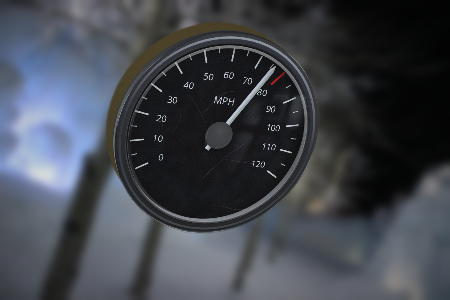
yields 75 mph
